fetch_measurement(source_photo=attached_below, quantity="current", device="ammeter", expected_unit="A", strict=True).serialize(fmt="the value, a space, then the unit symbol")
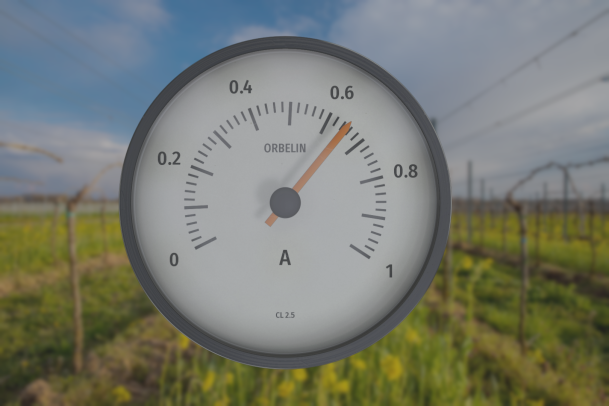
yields 0.65 A
